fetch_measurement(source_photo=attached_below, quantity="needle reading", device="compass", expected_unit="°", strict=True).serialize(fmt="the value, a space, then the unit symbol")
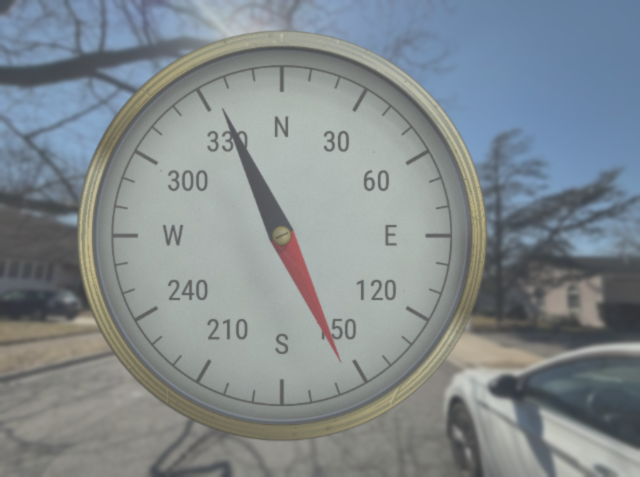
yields 155 °
